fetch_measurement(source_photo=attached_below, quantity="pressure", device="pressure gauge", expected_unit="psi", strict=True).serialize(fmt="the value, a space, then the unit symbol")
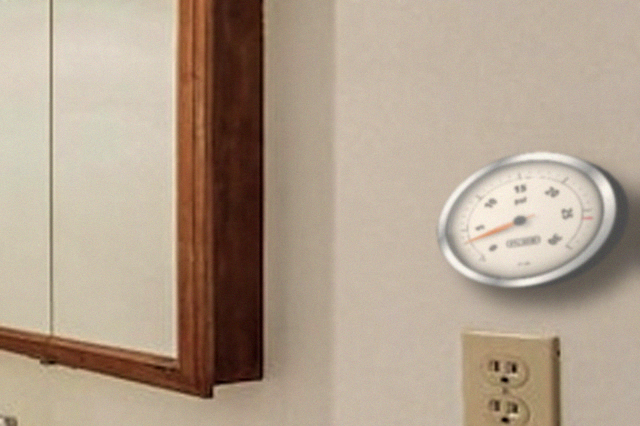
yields 3 psi
